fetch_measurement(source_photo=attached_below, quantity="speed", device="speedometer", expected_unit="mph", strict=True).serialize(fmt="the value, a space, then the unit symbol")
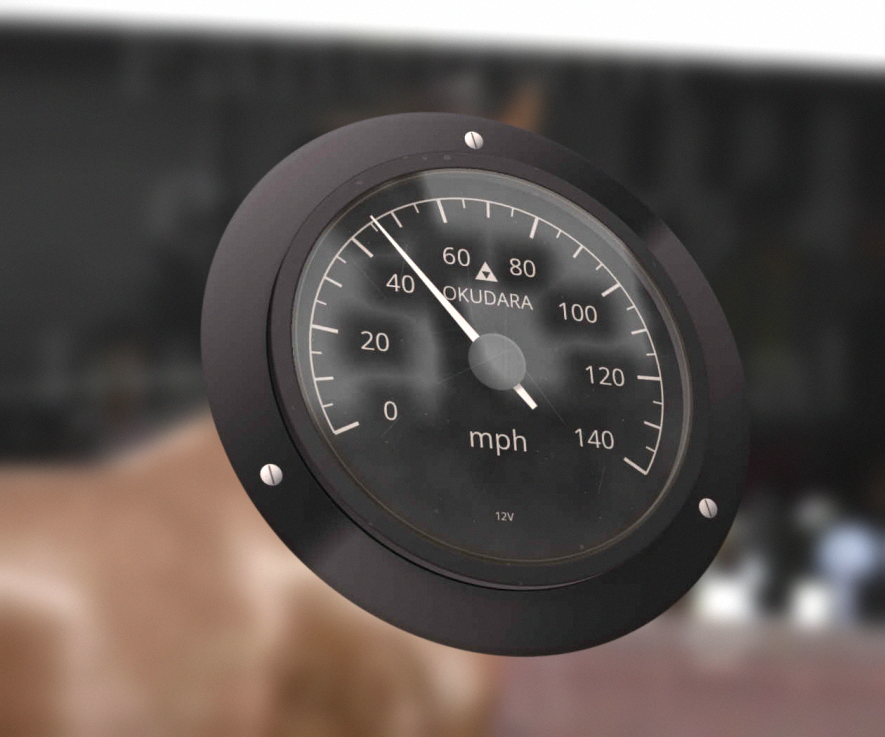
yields 45 mph
